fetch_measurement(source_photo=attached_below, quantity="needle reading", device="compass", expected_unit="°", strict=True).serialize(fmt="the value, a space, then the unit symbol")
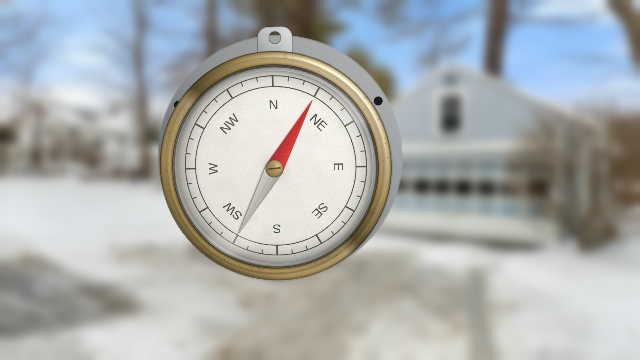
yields 30 °
